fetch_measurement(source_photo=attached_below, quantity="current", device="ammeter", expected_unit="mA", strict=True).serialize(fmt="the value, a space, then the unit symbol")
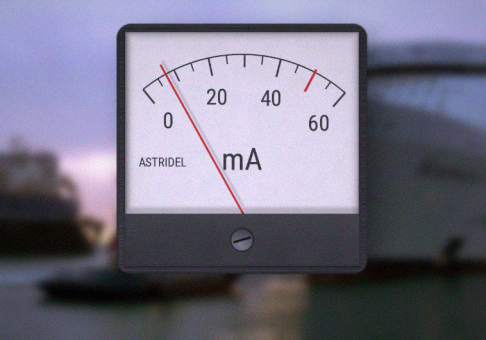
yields 7.5 mA
